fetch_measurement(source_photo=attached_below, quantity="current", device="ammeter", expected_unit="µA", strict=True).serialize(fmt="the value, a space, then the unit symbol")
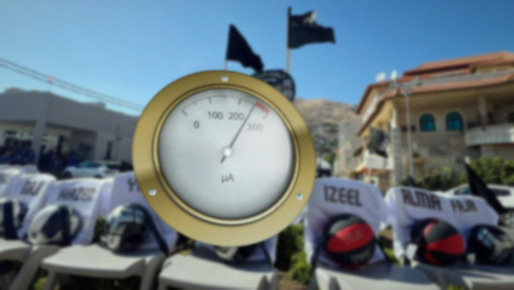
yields 250 µA
